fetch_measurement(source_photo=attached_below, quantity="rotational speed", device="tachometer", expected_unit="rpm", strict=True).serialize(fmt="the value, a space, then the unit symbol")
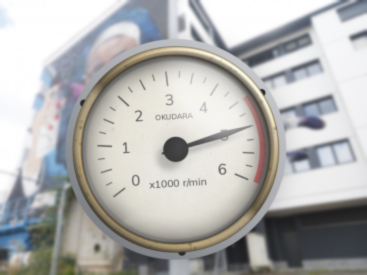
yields 5000 rpm
